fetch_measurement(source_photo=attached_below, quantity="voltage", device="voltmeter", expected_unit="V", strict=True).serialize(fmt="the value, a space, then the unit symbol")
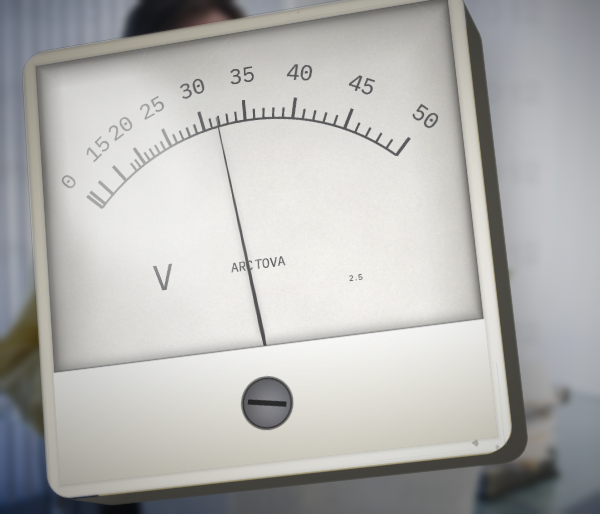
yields 32 V
